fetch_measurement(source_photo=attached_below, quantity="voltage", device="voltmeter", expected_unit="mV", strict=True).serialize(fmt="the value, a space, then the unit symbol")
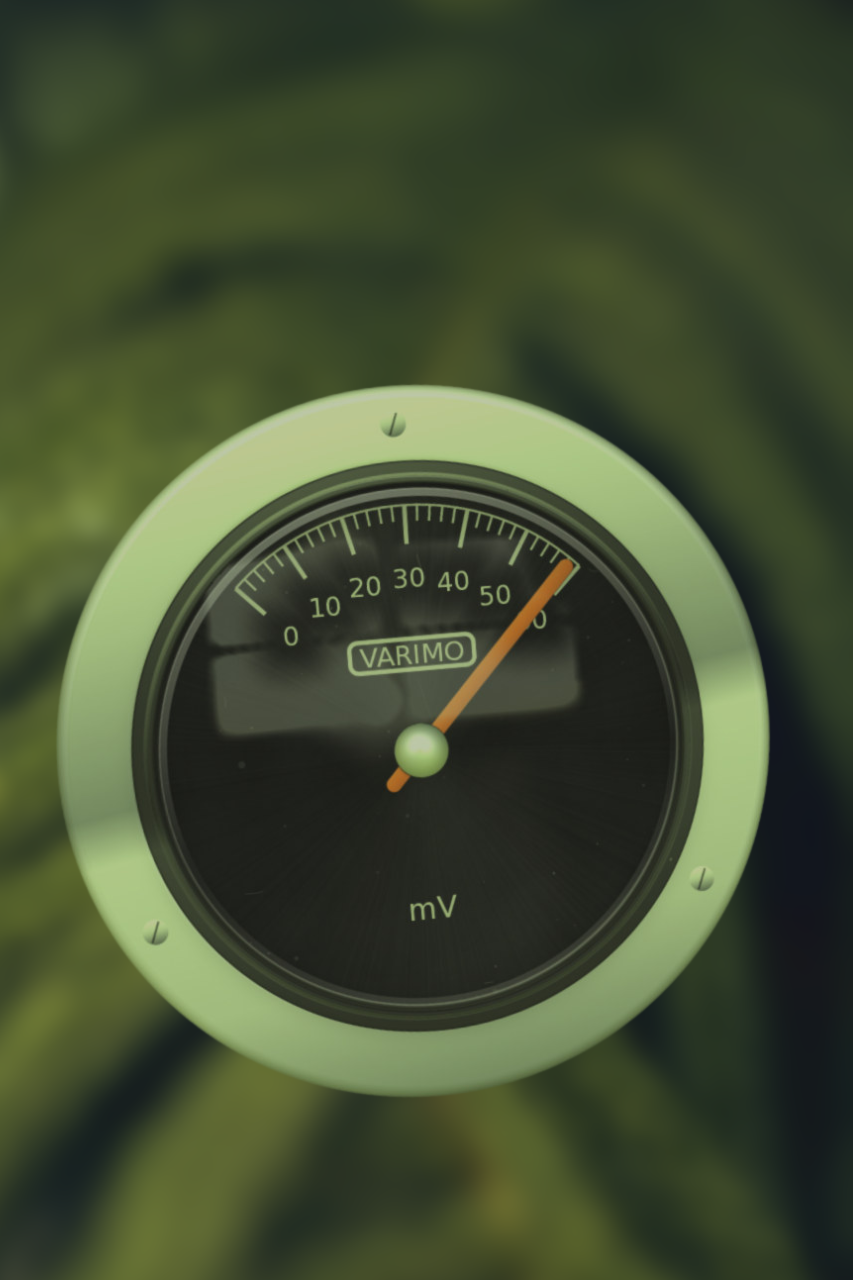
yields 58 mV
